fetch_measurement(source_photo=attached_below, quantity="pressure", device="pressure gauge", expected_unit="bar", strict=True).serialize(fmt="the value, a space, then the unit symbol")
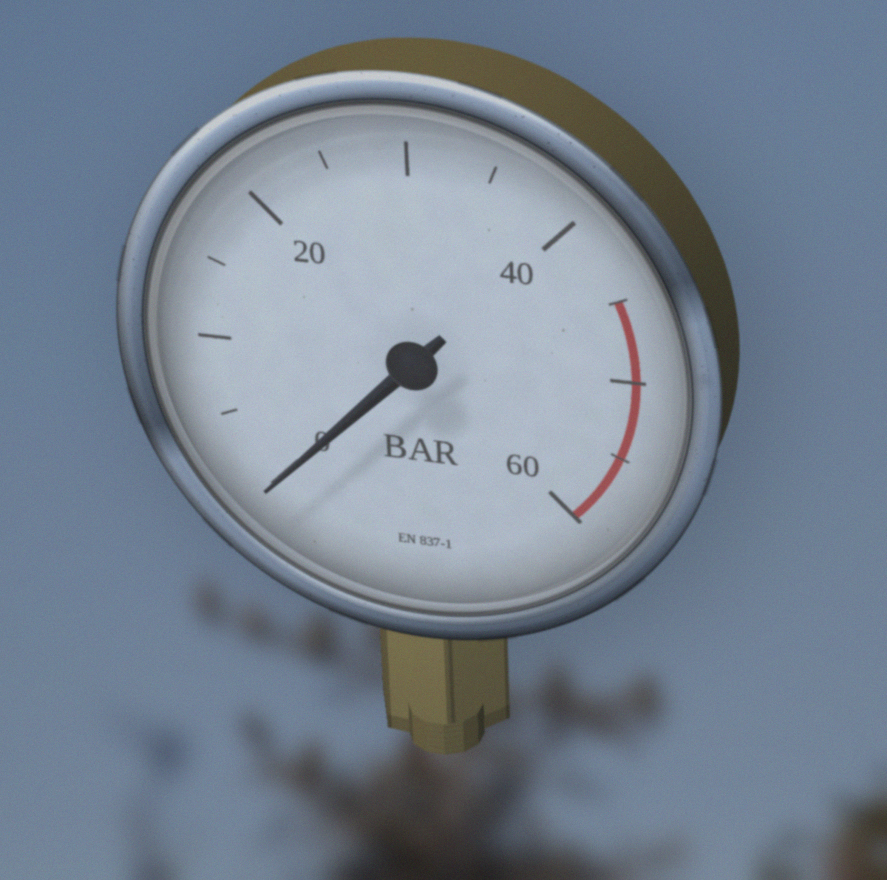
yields 0 bar
